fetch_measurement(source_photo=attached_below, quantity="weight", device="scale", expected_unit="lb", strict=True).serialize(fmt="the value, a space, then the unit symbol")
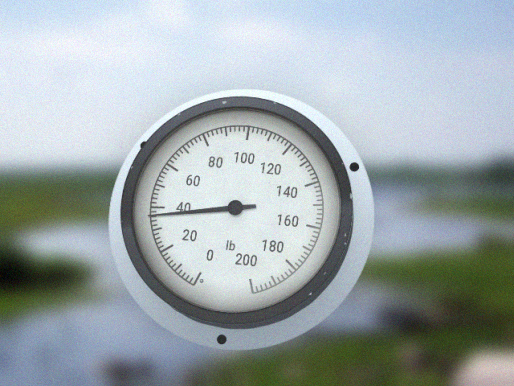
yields 36 lb
